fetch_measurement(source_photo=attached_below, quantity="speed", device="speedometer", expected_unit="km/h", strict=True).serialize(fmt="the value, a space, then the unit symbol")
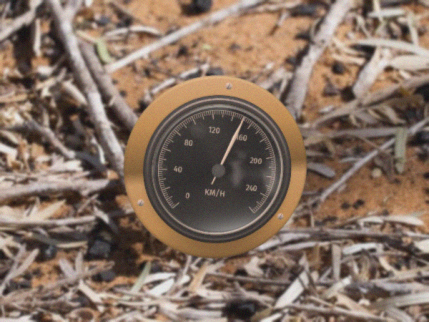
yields 150 km/h
